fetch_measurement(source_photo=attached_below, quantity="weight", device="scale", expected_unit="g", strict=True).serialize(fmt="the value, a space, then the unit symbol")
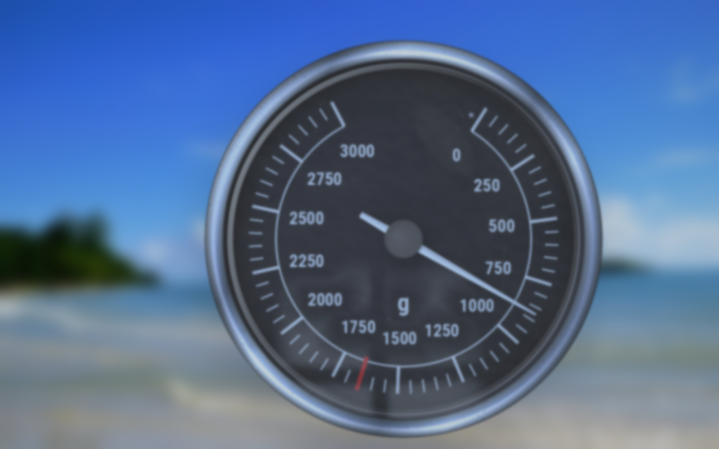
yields 875 g
